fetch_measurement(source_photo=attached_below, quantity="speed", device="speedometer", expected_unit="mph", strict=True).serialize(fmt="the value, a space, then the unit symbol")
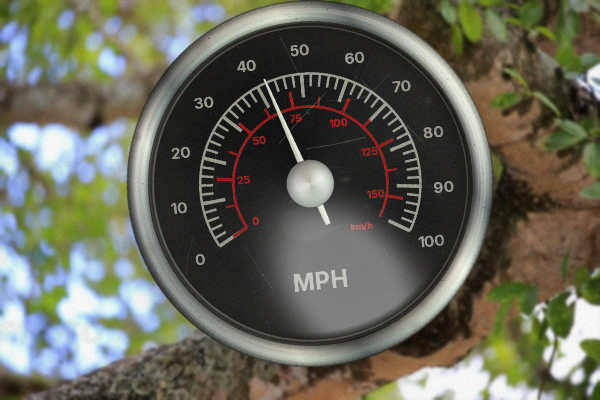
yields 42 mph
